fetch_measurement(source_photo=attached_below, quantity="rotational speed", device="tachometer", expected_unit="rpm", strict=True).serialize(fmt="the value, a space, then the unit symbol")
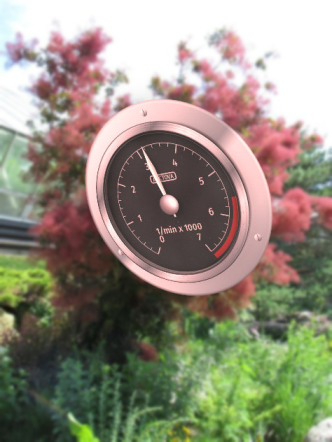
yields 3200 rpm
